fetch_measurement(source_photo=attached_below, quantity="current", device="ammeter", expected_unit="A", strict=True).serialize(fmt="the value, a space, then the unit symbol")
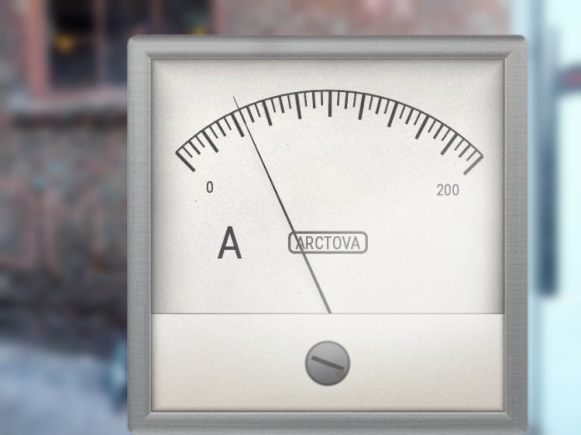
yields 45 A
